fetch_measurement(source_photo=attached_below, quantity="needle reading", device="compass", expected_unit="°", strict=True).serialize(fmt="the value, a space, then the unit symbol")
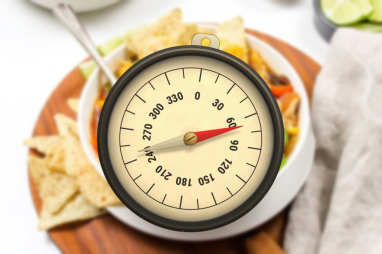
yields 67.5 °
